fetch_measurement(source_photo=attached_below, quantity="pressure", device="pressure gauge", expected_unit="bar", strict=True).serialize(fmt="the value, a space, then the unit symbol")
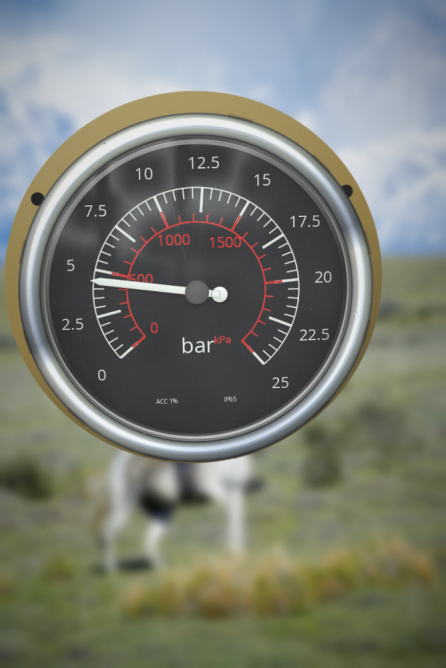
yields 4.5 bar
